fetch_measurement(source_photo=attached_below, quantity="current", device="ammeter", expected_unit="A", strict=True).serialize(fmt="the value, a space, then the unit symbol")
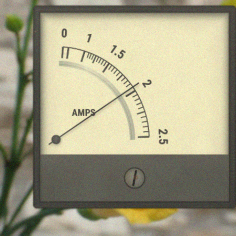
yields 1.95 A
